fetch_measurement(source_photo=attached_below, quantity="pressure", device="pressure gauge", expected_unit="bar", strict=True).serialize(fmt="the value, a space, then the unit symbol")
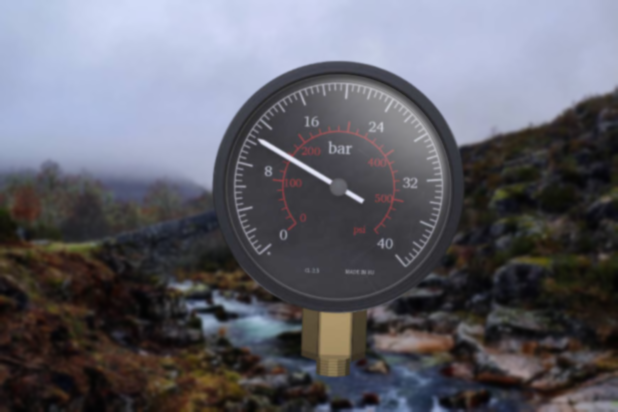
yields 10.5 bar
